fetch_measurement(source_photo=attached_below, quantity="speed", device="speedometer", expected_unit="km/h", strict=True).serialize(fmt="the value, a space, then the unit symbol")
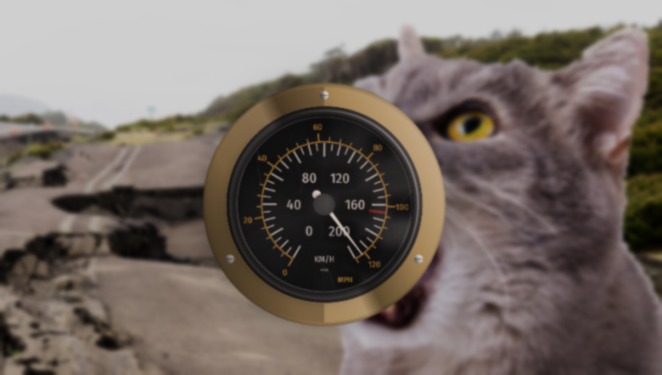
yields 195 km/h
